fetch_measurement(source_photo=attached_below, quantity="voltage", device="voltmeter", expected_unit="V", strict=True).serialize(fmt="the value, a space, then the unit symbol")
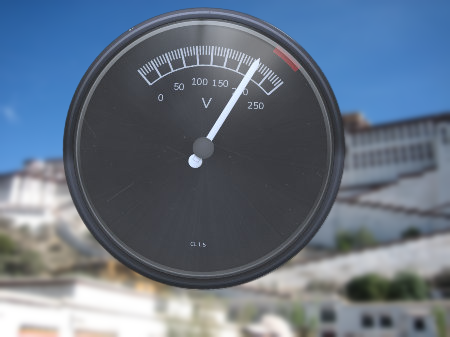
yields 200 V
